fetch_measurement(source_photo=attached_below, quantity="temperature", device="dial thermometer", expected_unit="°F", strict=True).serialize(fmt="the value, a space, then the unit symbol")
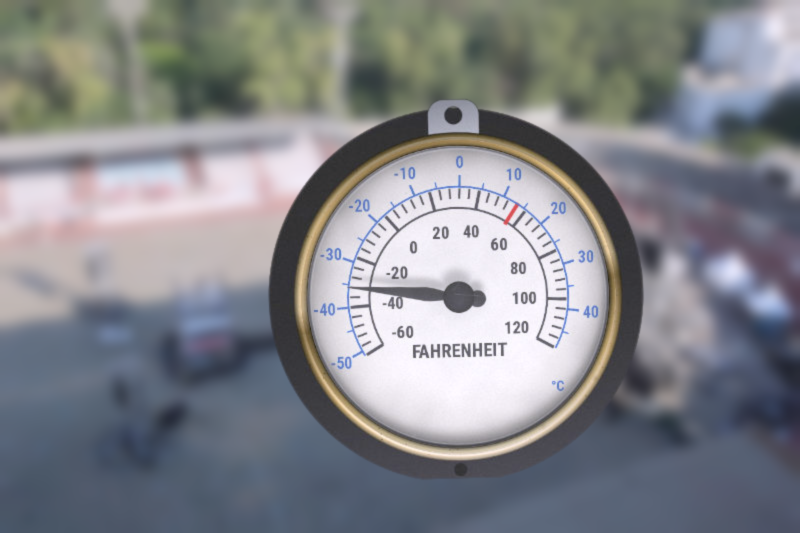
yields -32 °F
